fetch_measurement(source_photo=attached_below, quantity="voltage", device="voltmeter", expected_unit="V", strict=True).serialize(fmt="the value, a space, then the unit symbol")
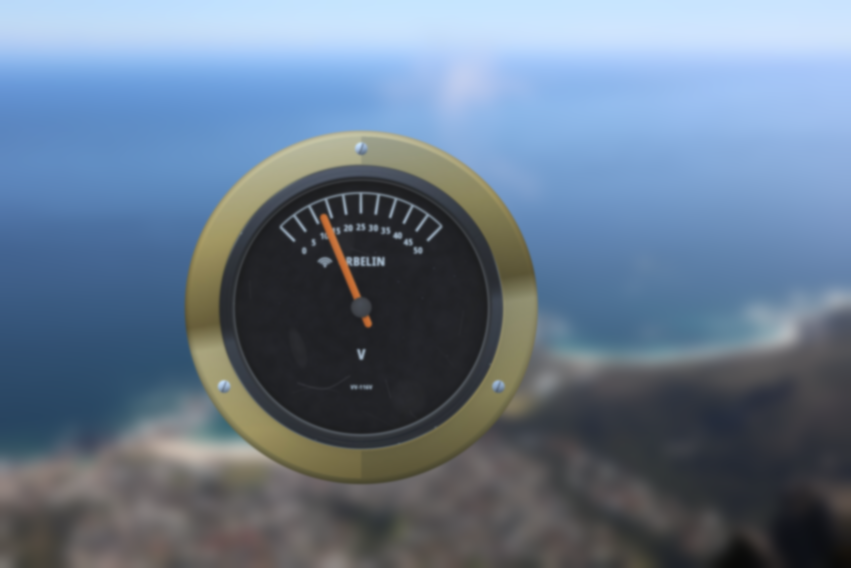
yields 12.5 V
